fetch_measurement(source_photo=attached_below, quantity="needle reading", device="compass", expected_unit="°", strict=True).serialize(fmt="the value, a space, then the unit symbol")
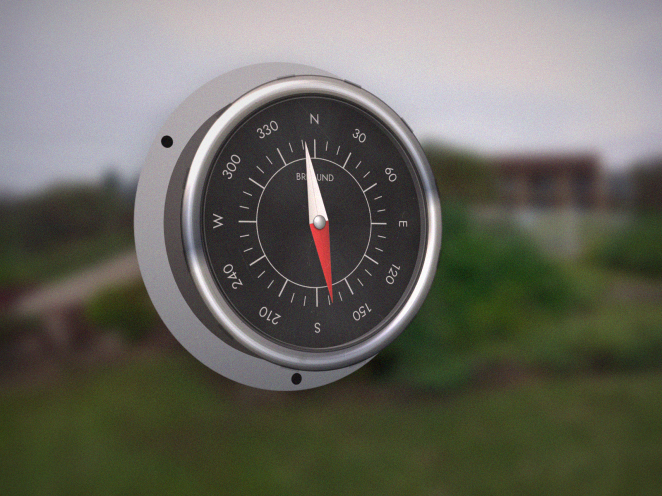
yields 170 °
